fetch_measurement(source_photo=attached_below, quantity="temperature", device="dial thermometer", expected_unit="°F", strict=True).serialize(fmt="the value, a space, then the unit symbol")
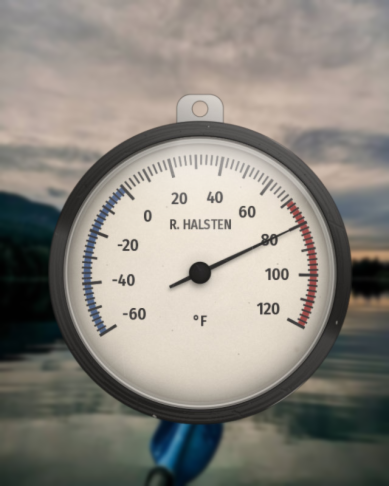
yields 80 °F
